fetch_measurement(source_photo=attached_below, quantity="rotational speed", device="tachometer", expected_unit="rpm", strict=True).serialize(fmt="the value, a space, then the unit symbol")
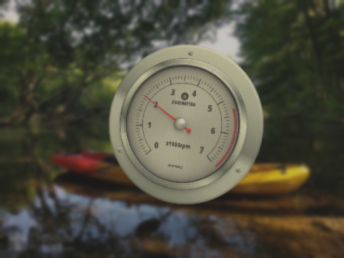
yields 2000 rpm
